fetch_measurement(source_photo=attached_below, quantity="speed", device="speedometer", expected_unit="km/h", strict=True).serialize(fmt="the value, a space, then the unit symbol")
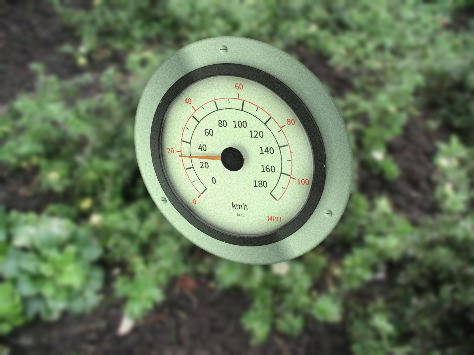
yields 30 km/h
